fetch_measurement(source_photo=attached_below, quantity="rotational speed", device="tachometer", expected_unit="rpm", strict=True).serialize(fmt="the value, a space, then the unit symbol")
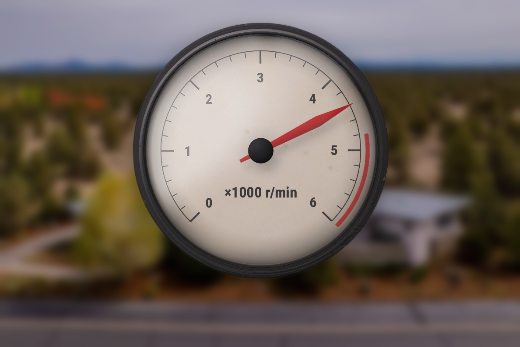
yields 4400 rpm
